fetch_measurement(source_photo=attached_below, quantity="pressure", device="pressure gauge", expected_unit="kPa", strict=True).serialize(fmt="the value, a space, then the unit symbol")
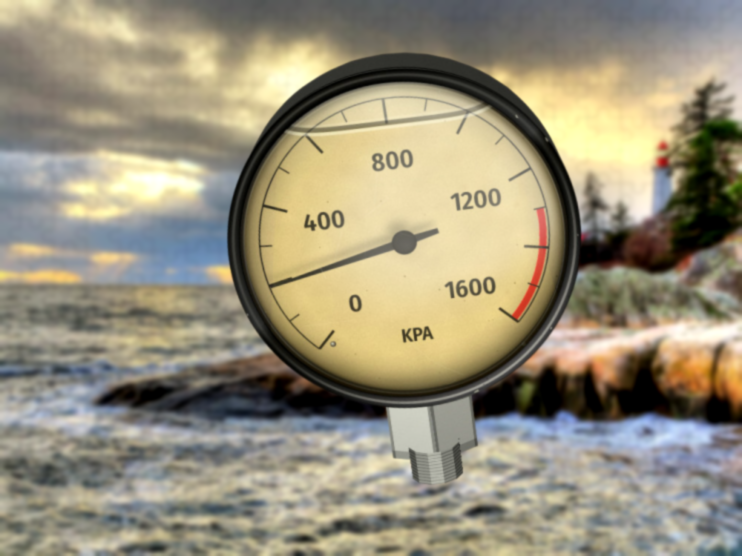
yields 200 kPa
